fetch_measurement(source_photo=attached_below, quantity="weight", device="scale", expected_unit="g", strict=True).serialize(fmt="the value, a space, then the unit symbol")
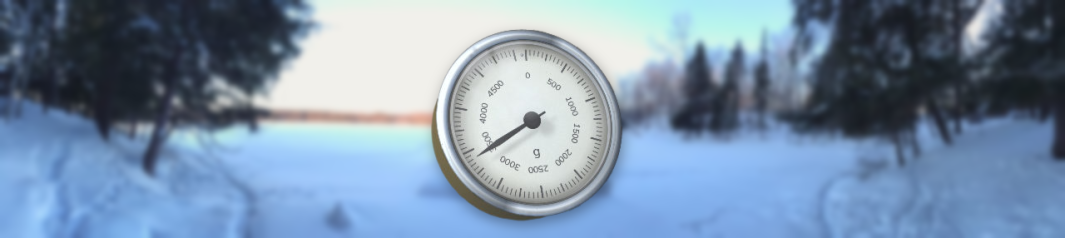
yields 3400 g
